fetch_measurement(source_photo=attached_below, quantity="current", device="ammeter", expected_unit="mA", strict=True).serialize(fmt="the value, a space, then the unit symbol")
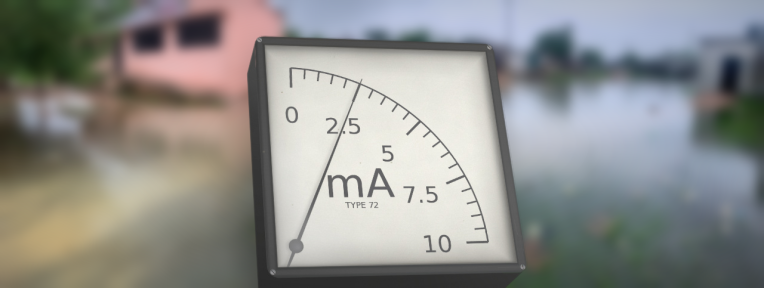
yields 2.5 mA
